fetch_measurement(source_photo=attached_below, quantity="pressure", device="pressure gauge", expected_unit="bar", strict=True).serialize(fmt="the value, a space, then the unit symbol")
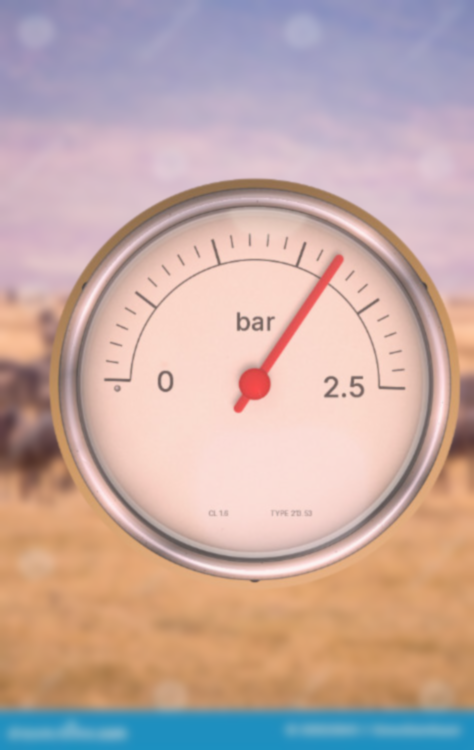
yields 1.7 bar
